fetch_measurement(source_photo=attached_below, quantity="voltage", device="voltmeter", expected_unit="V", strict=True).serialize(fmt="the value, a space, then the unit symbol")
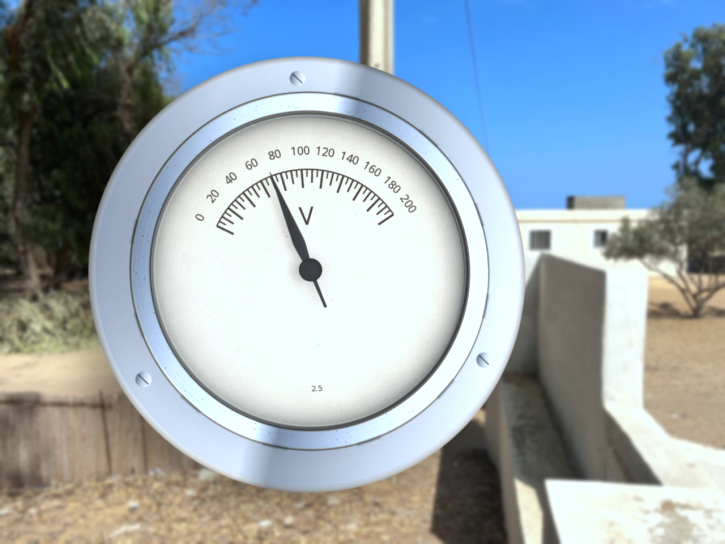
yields 70 V
